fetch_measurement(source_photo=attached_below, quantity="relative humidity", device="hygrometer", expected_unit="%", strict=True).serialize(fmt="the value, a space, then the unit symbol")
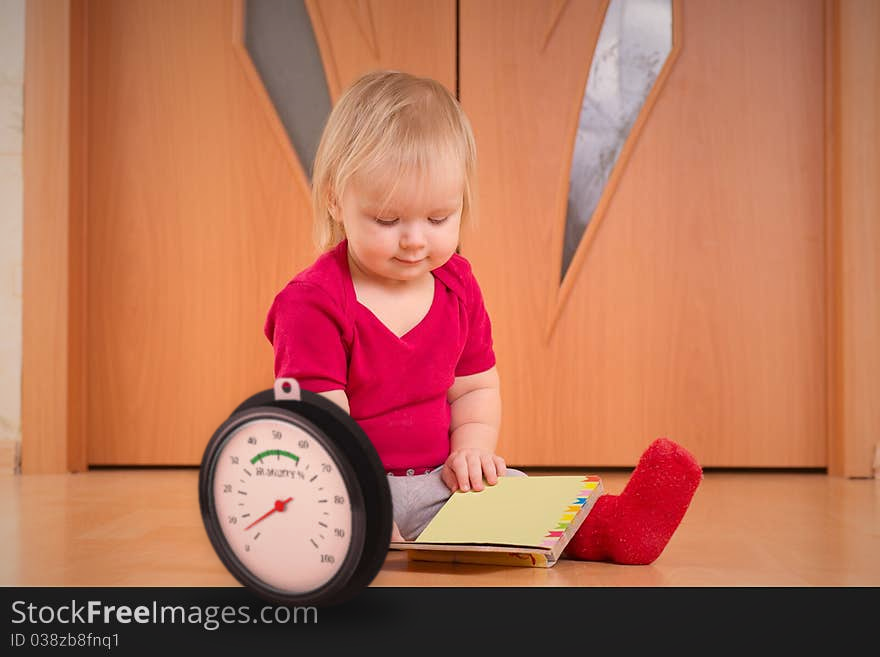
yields 5 %
